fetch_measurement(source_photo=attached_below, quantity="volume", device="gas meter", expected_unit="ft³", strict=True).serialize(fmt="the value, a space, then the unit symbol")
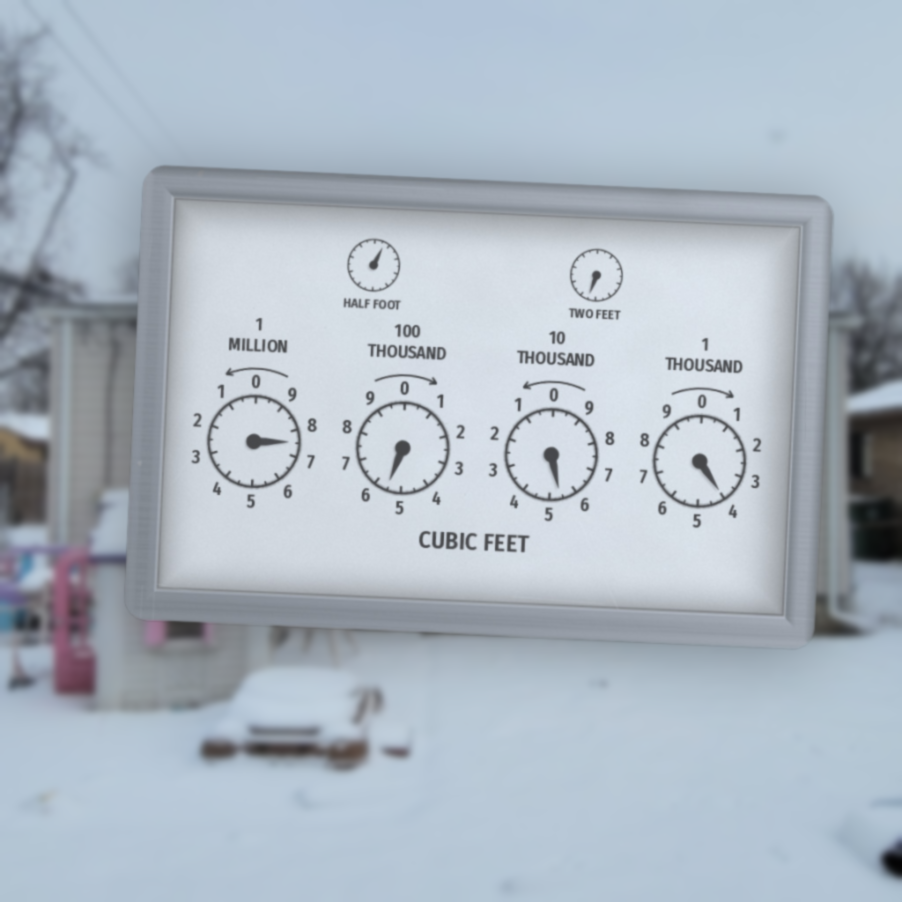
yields 755400 ft³
